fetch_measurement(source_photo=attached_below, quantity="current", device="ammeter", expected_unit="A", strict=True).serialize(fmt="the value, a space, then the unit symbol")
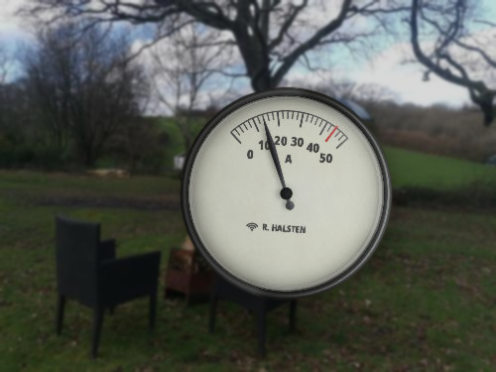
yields 14 A
